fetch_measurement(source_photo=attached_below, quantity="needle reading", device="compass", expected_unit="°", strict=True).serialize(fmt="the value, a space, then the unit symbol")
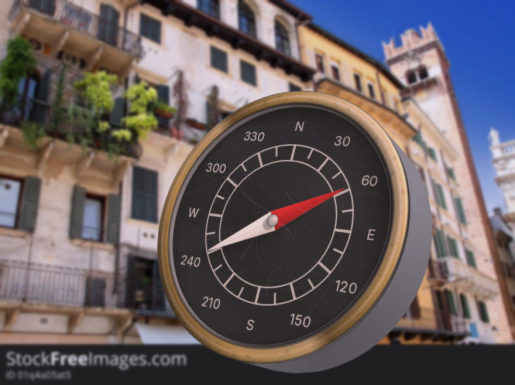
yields 60 °
